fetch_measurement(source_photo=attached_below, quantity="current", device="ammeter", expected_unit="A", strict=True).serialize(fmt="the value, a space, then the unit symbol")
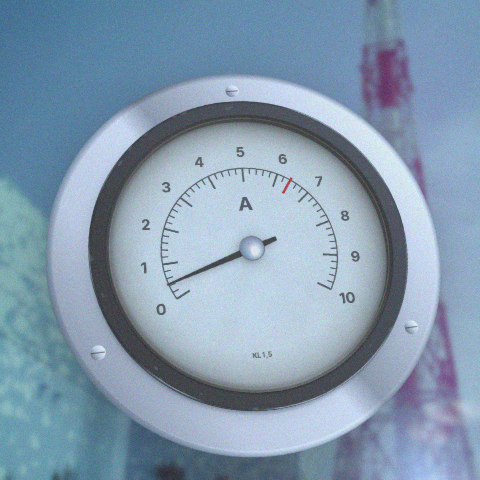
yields 0.4 A
